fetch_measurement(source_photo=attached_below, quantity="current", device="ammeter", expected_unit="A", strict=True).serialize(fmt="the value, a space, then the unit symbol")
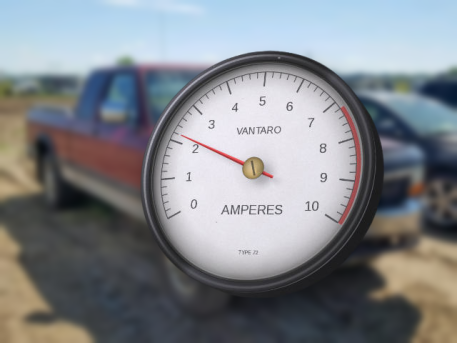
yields 2.2 A
